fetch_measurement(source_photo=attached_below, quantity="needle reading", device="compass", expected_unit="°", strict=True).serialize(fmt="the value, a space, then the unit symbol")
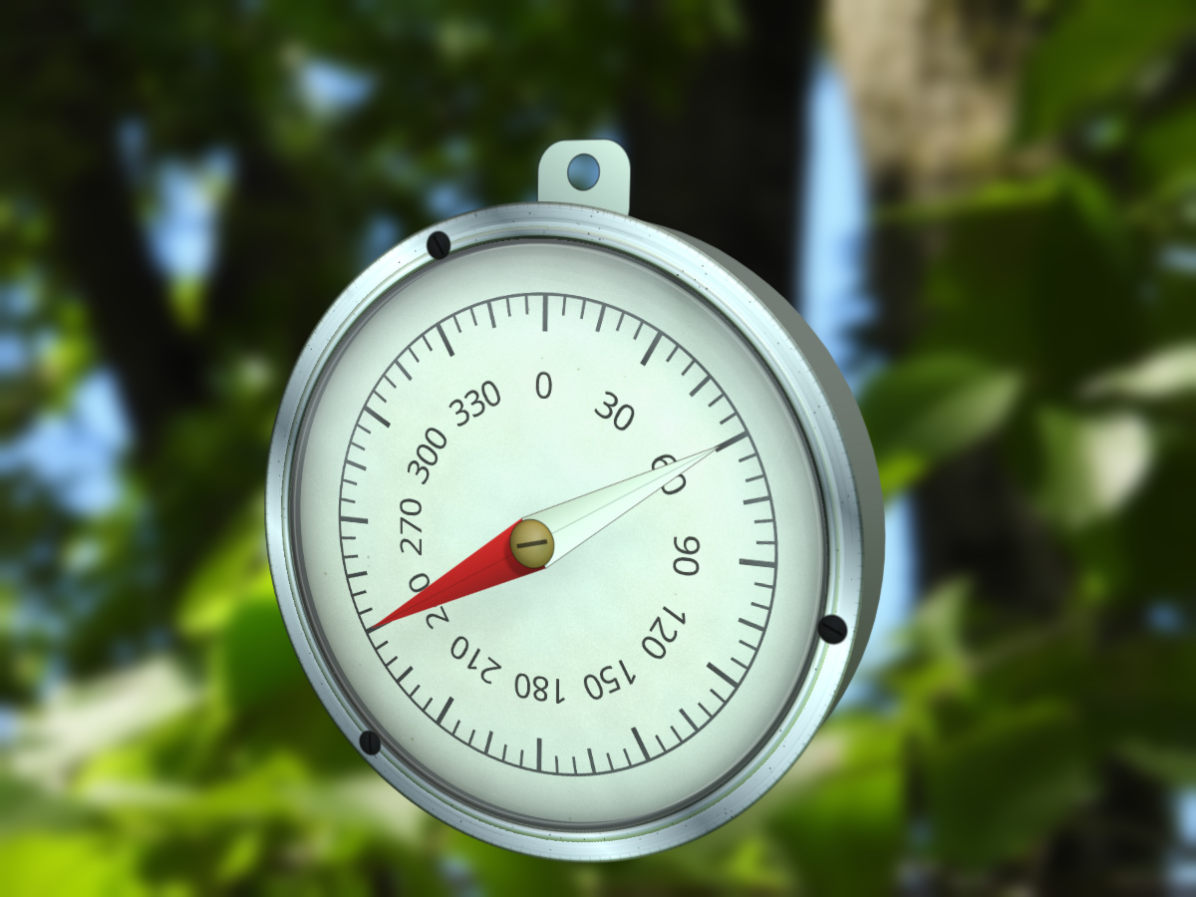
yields 240 °
